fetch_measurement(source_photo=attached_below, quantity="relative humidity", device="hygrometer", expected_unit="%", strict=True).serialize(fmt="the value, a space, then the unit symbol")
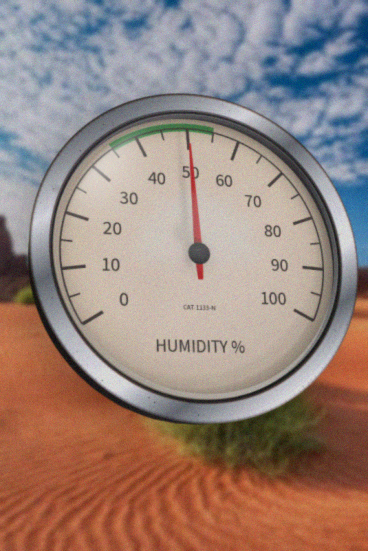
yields 50 %
